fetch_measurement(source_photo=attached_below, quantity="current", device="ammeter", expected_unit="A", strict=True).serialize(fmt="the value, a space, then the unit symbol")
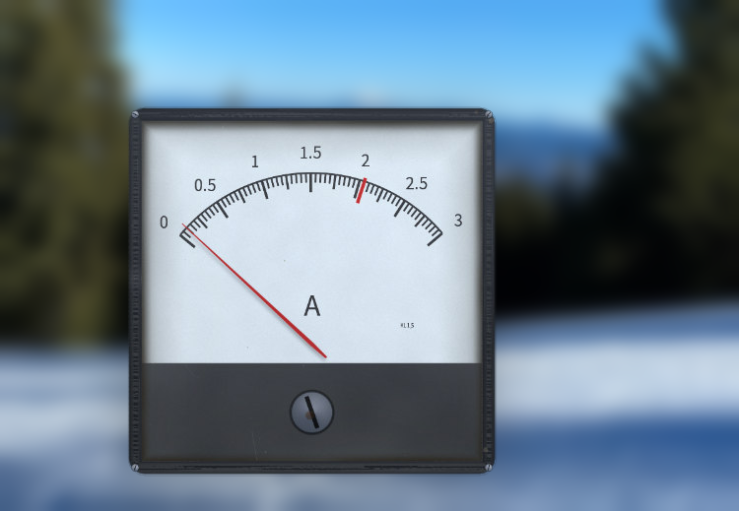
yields 0.1 A
